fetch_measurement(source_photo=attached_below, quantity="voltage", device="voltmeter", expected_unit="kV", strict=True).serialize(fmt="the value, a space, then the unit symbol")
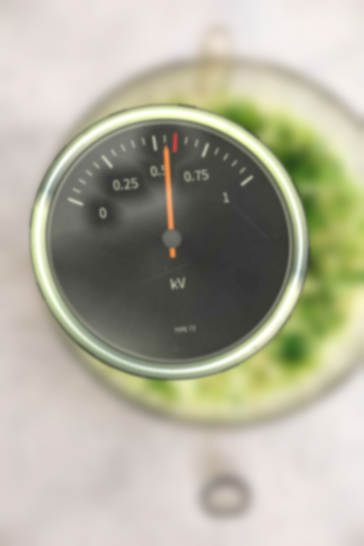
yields 0.55 kV
